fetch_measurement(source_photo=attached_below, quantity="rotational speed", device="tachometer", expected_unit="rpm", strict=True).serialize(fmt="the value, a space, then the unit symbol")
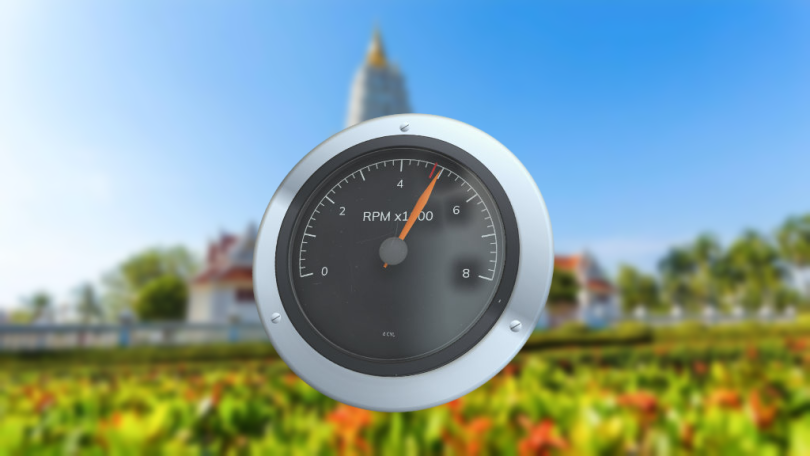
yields 5000 rpm
